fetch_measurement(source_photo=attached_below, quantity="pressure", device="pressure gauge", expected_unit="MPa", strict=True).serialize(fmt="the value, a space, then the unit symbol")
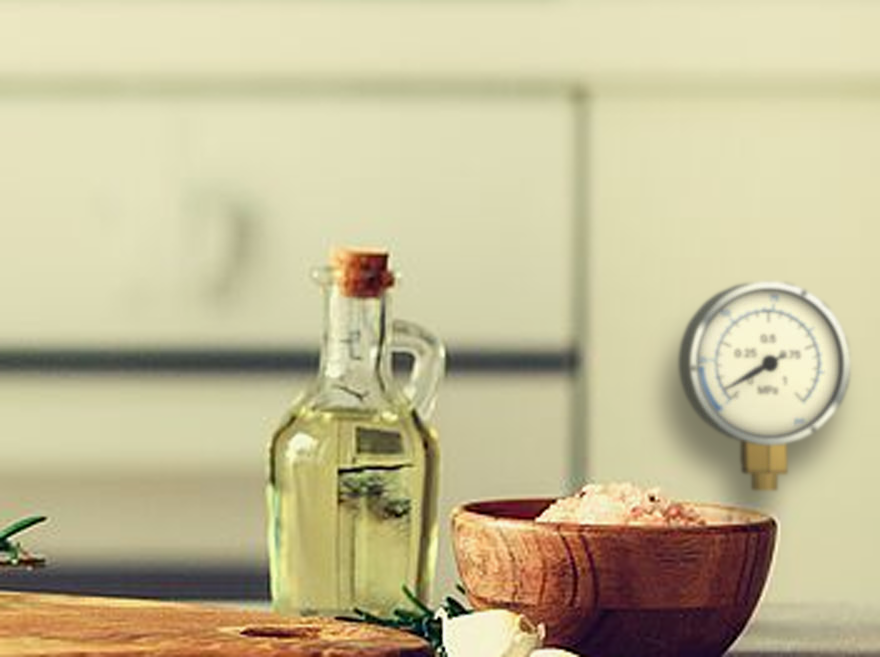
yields 0.05 MPa
